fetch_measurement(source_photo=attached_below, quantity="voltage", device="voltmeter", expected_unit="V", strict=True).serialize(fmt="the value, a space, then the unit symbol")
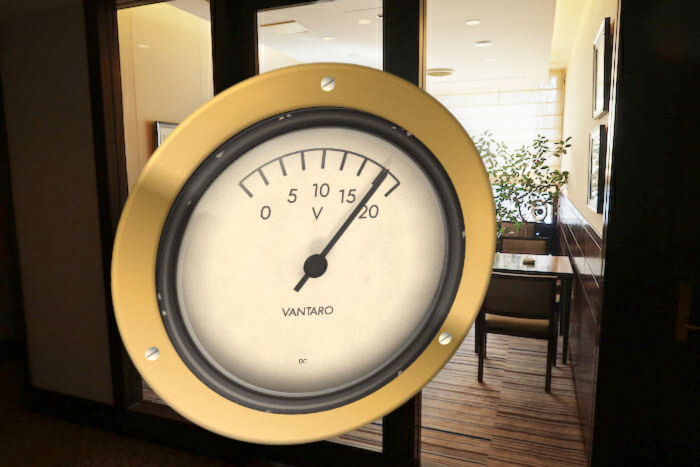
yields 17.5 V
